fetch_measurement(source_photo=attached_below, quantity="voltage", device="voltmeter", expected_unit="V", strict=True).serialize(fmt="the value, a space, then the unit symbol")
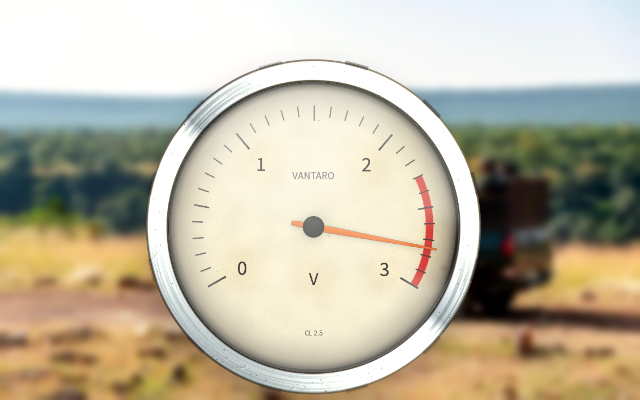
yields 2.75 V
